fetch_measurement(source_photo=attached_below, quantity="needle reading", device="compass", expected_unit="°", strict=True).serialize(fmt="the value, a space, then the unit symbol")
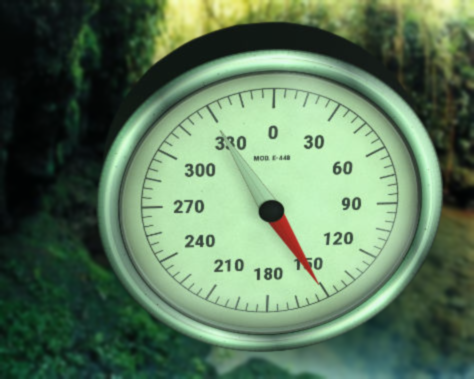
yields 150 °
